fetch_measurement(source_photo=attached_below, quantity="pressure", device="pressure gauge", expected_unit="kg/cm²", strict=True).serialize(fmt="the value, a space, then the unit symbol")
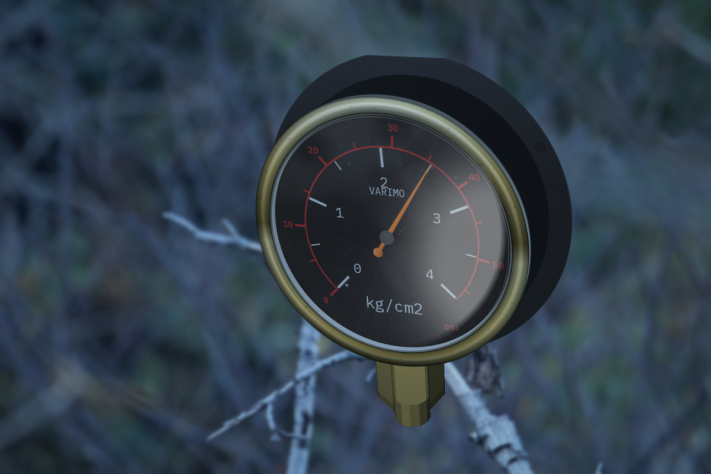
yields 2.5 kg/cm²
